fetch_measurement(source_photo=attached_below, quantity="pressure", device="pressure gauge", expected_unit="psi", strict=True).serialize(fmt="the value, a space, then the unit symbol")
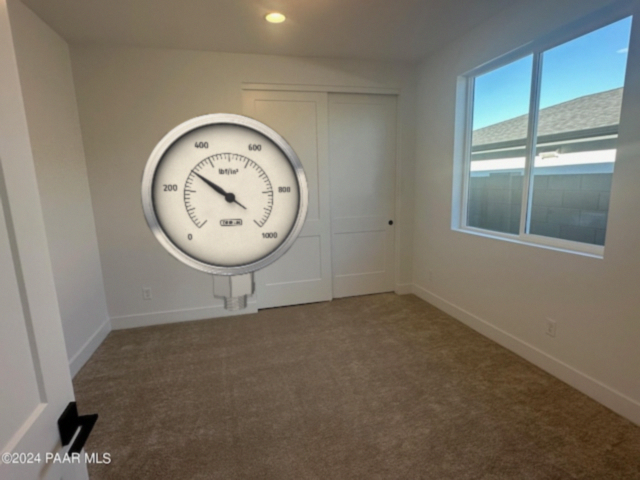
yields 300 psi
